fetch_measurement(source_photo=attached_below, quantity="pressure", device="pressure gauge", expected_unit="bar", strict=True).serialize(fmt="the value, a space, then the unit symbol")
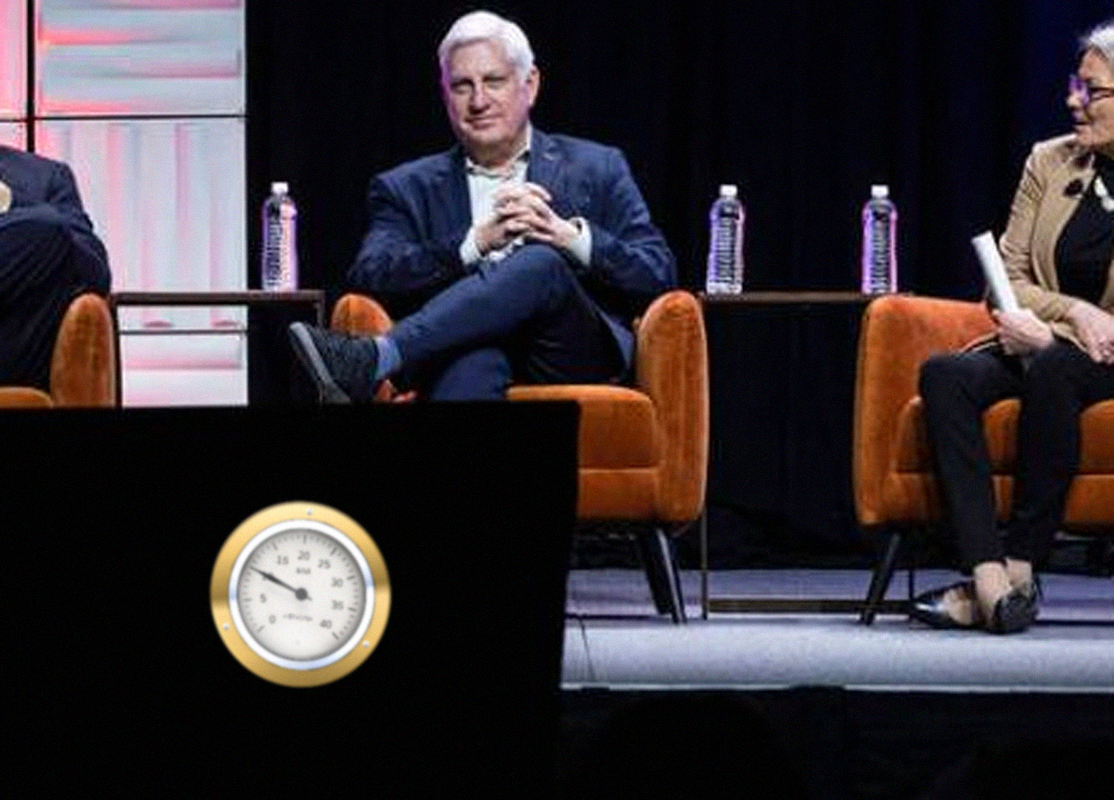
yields 10 bar
